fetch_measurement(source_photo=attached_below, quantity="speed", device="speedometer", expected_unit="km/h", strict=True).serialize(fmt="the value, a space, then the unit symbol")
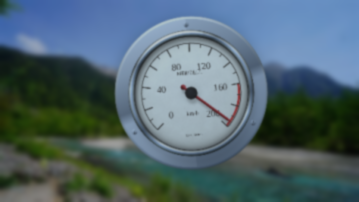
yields 195 km/h
